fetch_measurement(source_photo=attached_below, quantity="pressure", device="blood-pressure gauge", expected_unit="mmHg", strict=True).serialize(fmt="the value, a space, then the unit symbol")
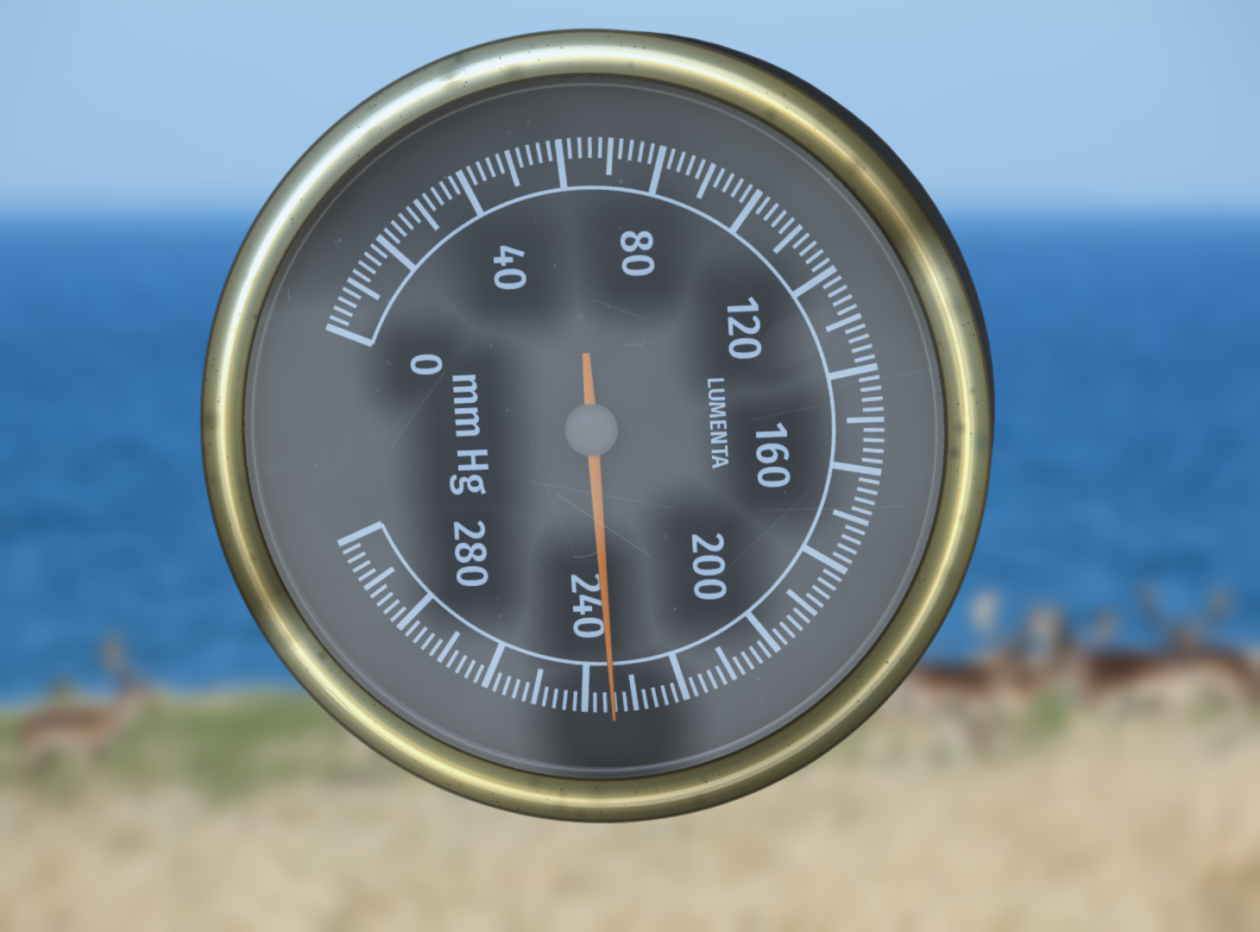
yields 234 mmHg
